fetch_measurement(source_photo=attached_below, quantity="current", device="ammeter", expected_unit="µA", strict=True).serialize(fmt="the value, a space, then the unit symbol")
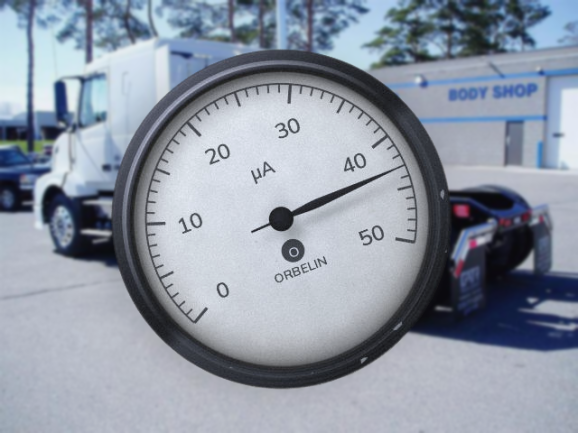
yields 43 µA
